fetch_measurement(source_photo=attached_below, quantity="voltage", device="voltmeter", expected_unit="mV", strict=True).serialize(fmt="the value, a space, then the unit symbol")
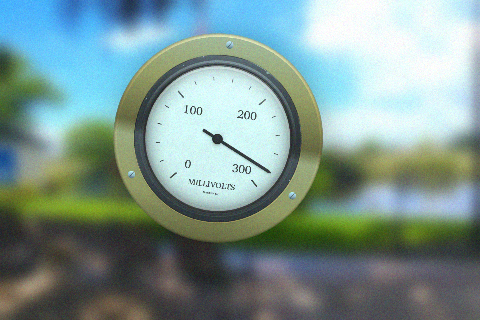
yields 280 mV
